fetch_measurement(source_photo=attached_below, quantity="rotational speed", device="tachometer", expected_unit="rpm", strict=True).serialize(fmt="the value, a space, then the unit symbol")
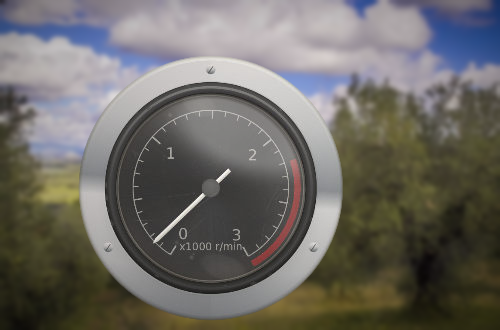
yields 150 rpm
